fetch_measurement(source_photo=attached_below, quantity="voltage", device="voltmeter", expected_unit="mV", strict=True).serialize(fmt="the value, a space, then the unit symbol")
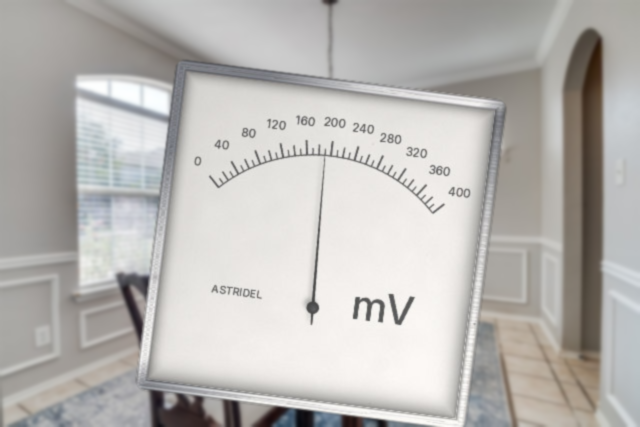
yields 190 mV
